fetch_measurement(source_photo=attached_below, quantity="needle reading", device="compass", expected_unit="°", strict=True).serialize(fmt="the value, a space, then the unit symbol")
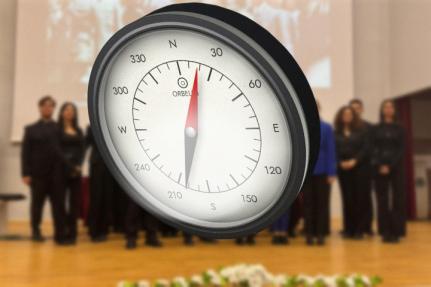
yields 20 °
